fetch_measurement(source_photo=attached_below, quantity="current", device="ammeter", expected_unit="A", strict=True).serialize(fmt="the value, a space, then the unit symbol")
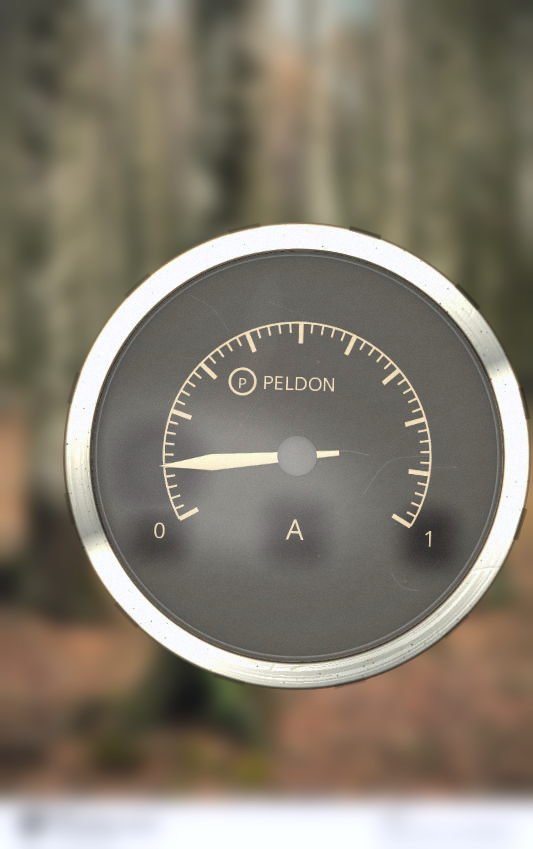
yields 0.1 A
